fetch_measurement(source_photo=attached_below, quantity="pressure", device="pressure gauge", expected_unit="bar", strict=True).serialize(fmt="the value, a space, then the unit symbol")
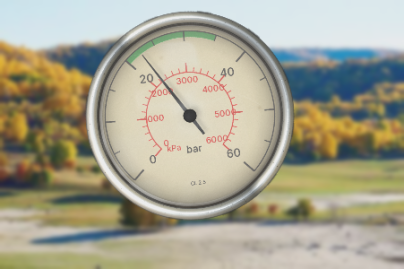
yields 22.5 bar
